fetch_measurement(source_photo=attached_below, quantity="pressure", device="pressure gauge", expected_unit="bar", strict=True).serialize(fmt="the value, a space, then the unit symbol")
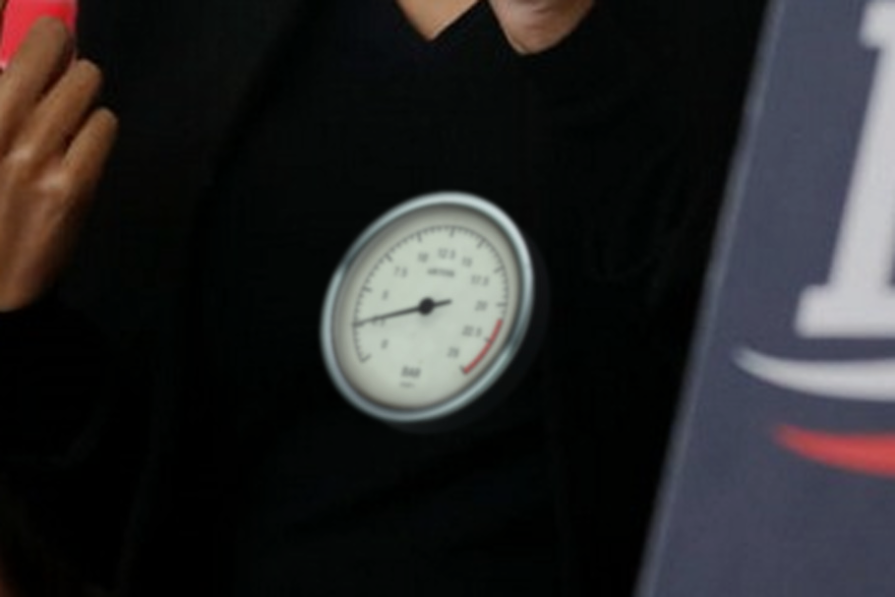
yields 2.5 bar
